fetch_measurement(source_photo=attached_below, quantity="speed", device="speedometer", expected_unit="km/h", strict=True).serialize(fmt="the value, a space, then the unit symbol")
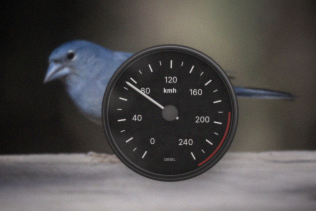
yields 75 km/h
